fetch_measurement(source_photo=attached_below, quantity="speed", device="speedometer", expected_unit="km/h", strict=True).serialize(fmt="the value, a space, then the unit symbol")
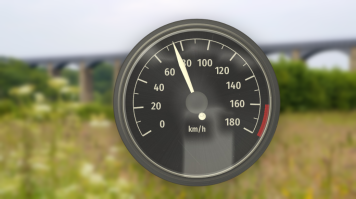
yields 75 km/h
